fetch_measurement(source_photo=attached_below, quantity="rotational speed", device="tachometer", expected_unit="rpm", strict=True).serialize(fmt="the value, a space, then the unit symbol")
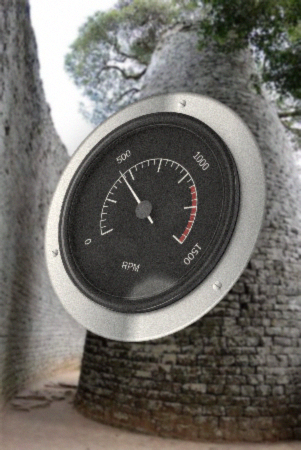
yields 450 rpm
